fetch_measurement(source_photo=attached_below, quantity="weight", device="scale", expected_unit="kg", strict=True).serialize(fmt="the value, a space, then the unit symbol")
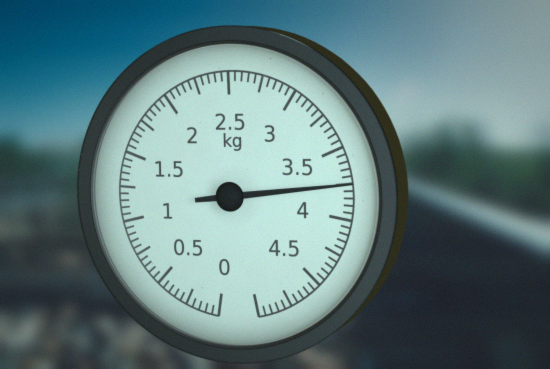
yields 3.75 kg
